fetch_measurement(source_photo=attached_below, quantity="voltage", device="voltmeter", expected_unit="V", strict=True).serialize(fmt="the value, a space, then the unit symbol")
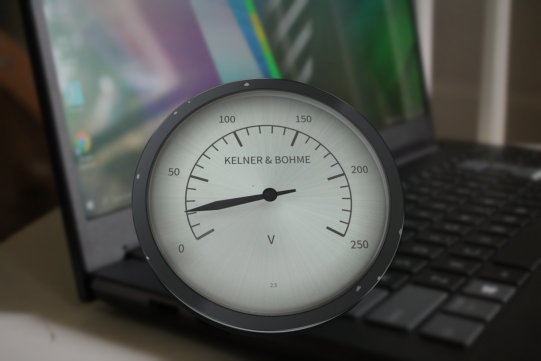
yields 20 V
